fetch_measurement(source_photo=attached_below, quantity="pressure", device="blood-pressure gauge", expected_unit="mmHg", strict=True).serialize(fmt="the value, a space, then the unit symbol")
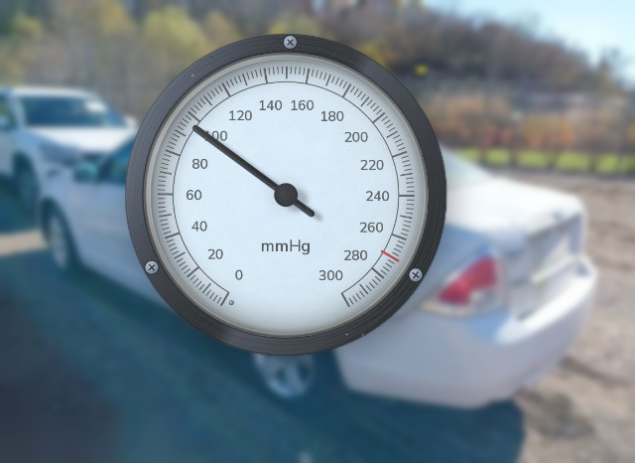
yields 96 mmHg
